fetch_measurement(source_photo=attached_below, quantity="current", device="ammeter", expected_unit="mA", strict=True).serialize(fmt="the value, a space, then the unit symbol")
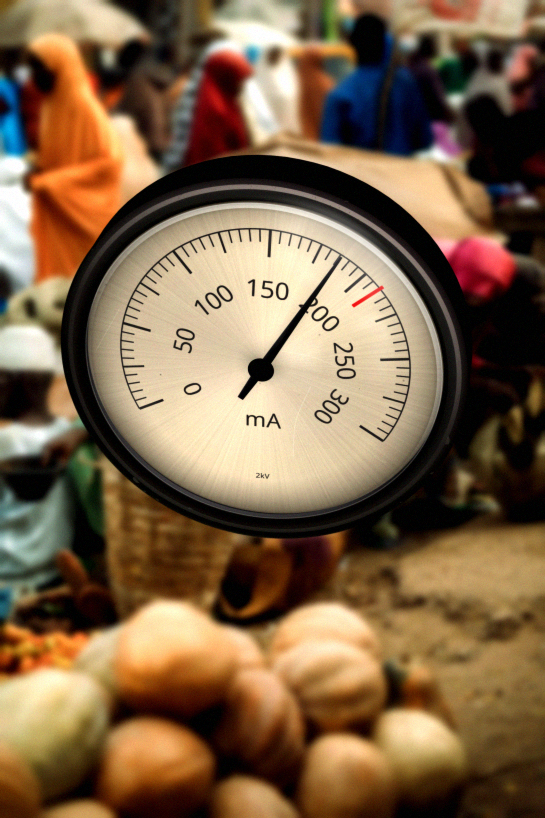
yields 185 mA
